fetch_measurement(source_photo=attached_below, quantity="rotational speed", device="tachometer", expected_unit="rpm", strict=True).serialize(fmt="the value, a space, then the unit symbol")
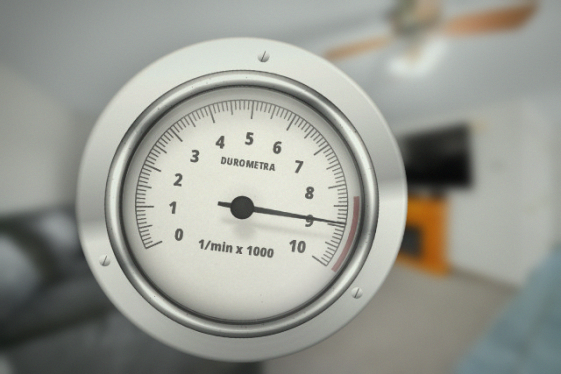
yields 8900 rpm
